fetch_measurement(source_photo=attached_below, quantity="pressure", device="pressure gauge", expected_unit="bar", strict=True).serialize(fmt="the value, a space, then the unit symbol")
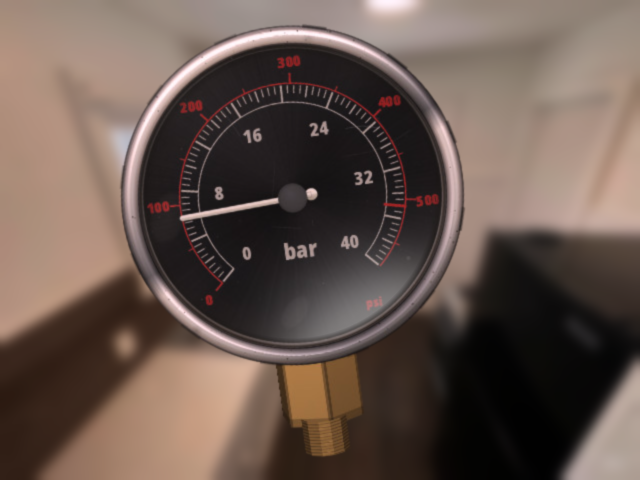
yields 6 bar
